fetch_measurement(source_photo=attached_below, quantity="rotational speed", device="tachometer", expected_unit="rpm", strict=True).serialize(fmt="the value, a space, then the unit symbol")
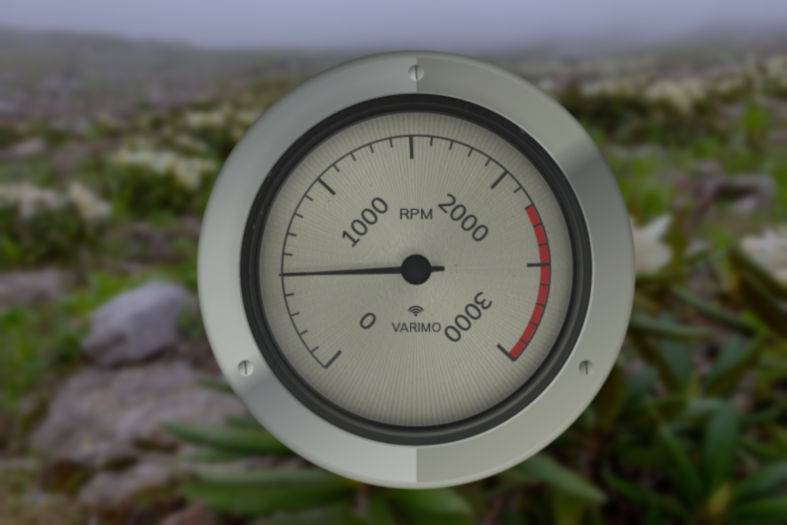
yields 500 rpm
